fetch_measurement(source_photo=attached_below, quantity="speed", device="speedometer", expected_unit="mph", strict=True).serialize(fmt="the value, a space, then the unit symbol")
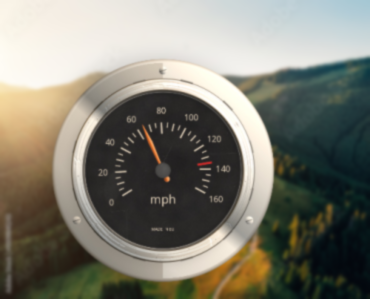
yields 65 mph
